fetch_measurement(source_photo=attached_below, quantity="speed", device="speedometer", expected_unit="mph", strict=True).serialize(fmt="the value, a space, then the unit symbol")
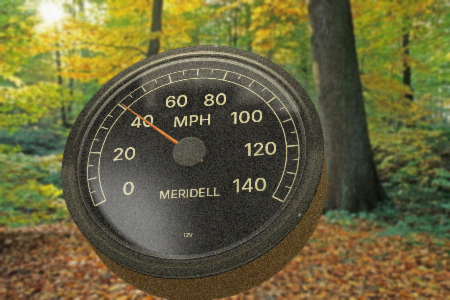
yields 40 mph
